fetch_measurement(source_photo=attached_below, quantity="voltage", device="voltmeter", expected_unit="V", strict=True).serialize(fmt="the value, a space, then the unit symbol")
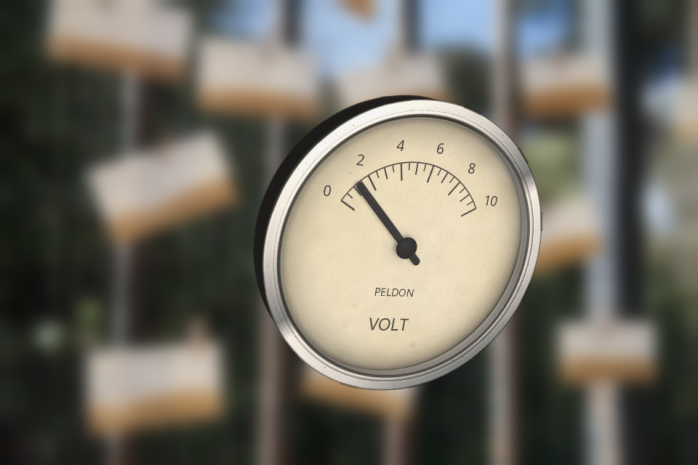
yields 1.25 V
